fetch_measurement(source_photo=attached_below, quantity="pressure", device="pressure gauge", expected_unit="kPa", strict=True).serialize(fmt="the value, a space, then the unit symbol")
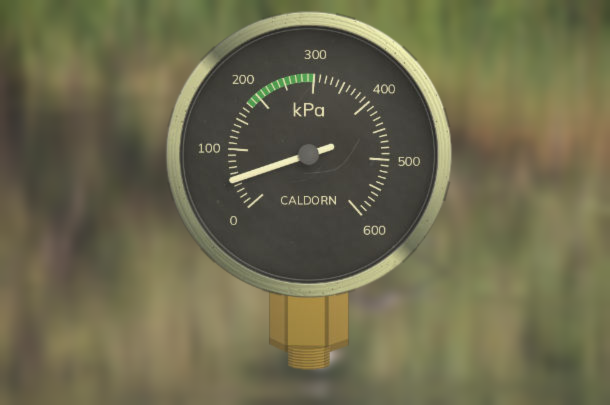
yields 50 kPa
